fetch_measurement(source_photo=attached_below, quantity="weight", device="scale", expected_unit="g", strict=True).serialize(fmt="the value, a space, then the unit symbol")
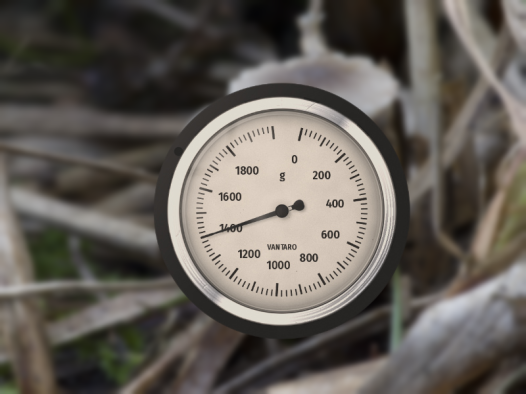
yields 1400 g
